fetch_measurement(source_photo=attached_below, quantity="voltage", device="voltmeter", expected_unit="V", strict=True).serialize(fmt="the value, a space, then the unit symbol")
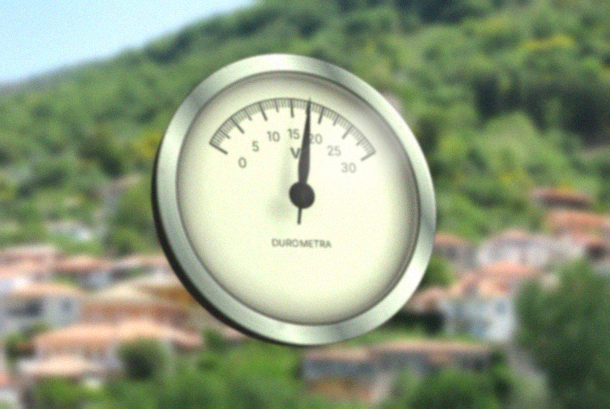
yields 17.5 V
